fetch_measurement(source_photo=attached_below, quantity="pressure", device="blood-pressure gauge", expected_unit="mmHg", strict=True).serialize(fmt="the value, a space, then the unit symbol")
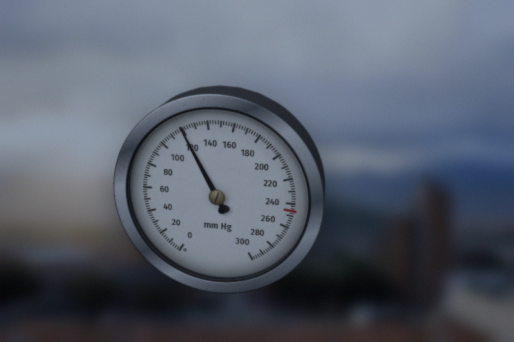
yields 120 mmHg
